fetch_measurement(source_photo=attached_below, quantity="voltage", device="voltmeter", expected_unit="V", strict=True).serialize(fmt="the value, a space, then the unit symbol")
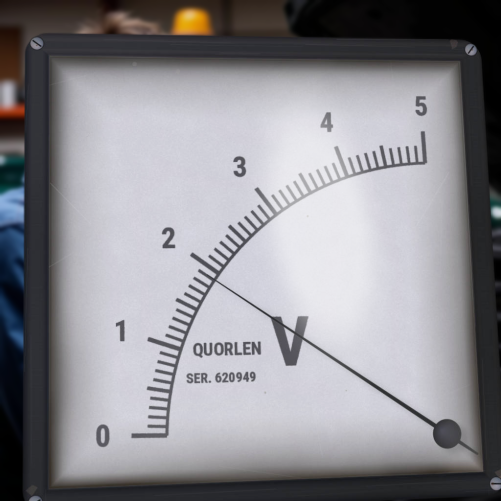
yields 1.9 V
